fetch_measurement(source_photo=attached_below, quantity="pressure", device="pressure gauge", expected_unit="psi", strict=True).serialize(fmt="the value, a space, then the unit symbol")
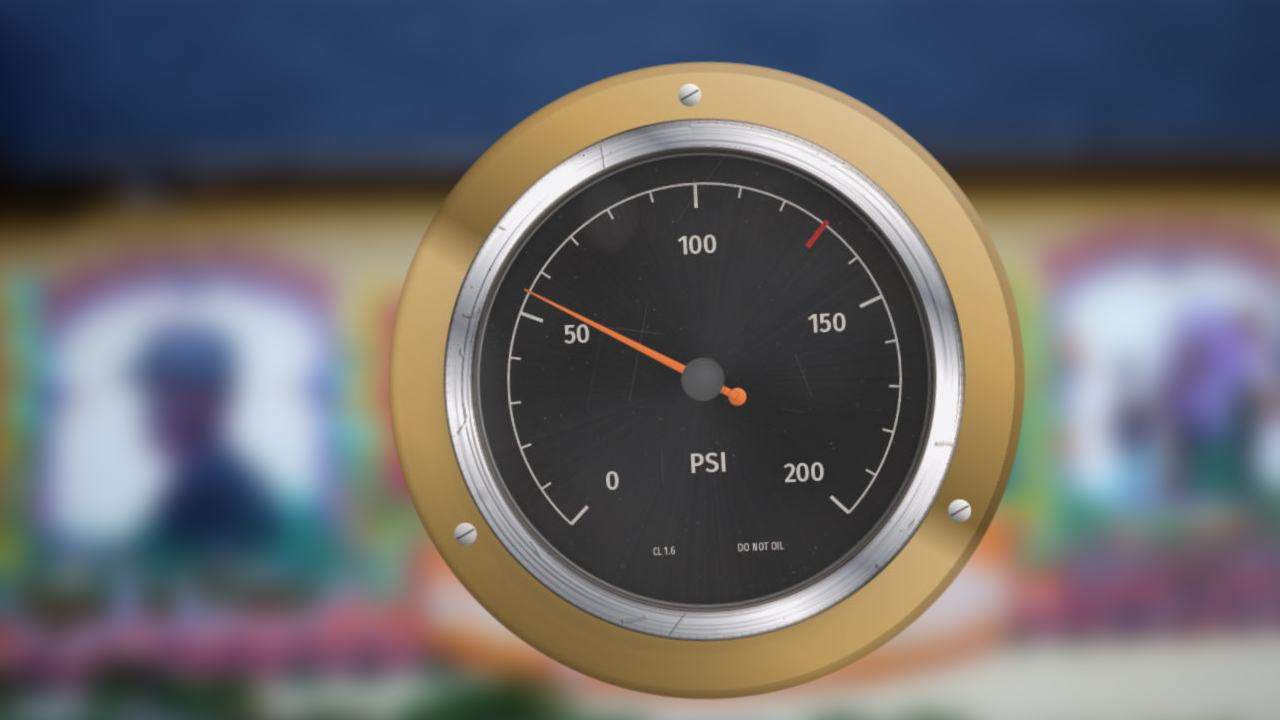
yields 55 psi
